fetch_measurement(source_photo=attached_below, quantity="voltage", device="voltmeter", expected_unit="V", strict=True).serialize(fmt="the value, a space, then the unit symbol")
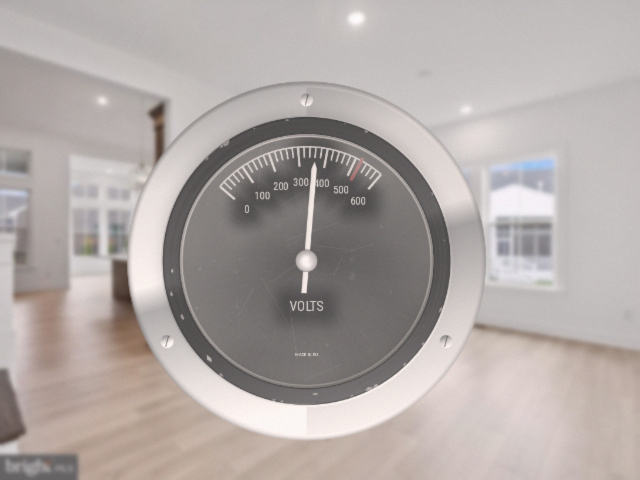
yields 360 V
